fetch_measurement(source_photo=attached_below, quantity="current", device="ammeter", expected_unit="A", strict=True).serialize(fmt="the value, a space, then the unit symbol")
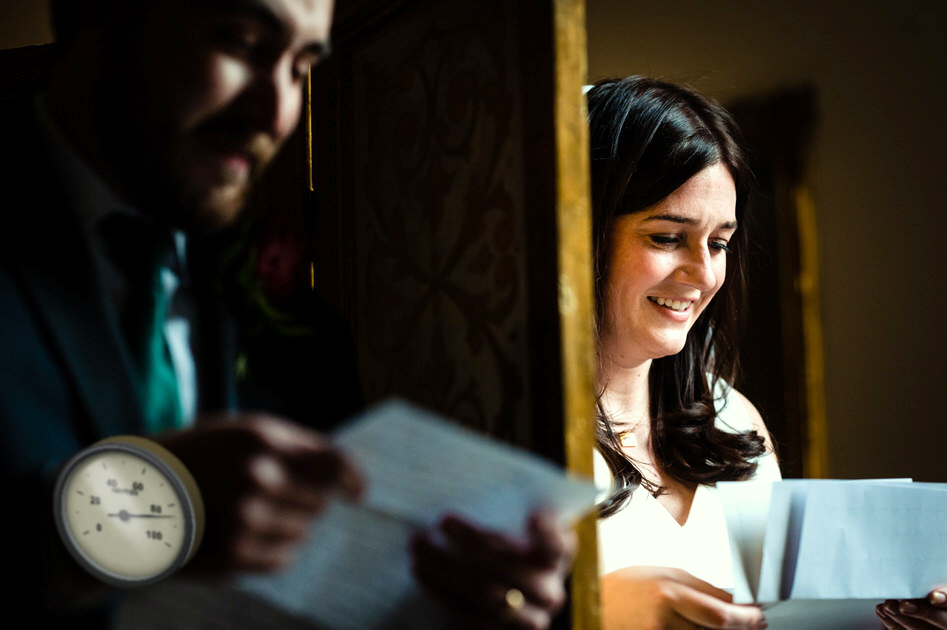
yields 85 A
